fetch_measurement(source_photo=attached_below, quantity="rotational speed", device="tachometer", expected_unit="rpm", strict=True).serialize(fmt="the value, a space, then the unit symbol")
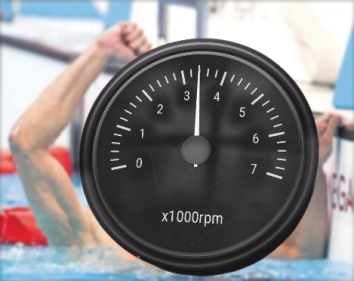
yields 3400 rpm
